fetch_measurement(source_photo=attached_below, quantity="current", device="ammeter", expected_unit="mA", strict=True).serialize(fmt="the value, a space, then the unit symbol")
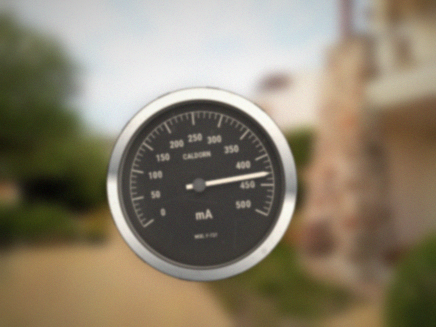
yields 430 mA
